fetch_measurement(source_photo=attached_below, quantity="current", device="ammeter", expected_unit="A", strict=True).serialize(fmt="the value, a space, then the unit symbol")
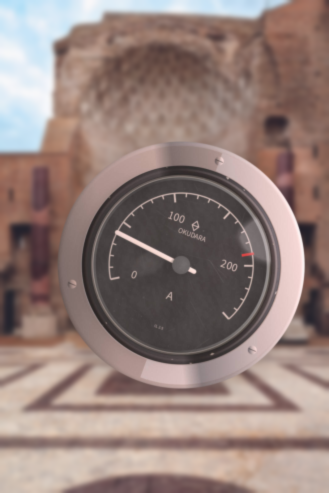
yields 40 A
